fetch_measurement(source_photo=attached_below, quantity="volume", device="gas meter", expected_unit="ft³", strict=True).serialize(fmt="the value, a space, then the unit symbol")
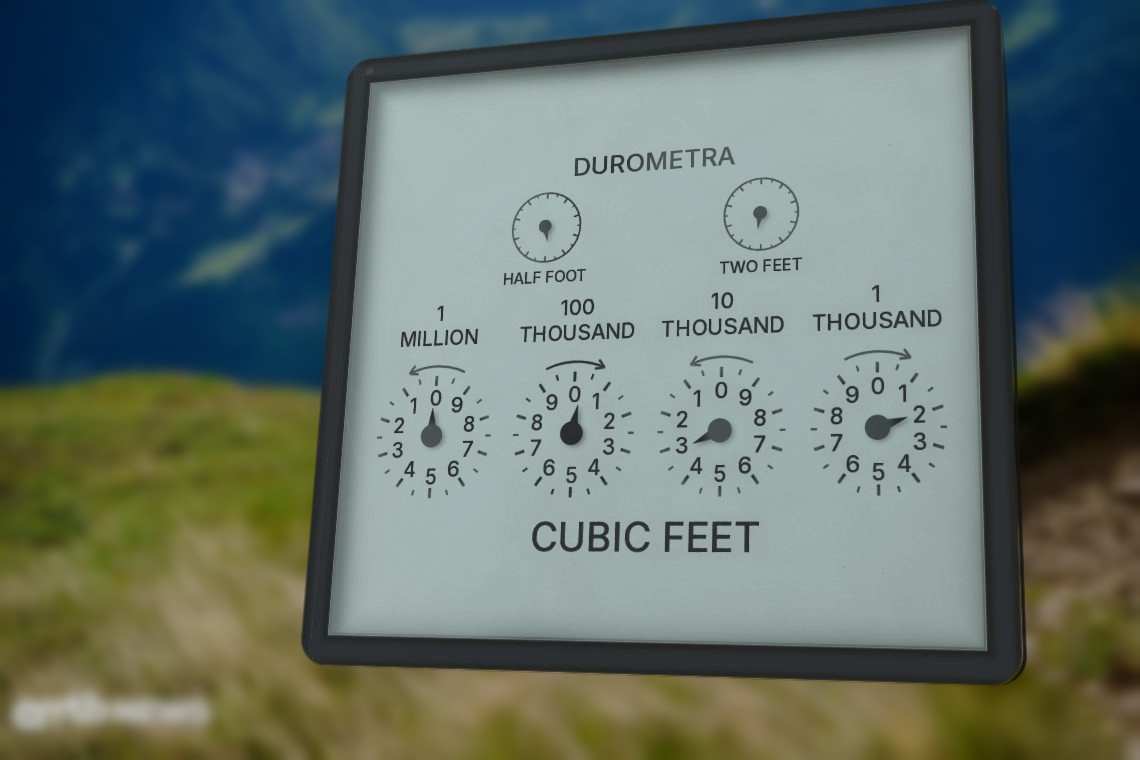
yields 3200 ft³
